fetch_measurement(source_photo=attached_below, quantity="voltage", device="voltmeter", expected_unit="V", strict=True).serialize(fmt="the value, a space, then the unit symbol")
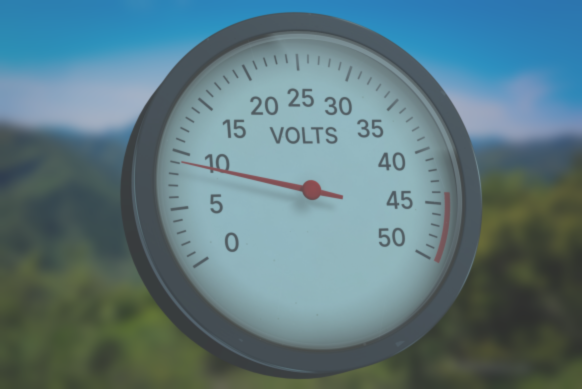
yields 9 V
